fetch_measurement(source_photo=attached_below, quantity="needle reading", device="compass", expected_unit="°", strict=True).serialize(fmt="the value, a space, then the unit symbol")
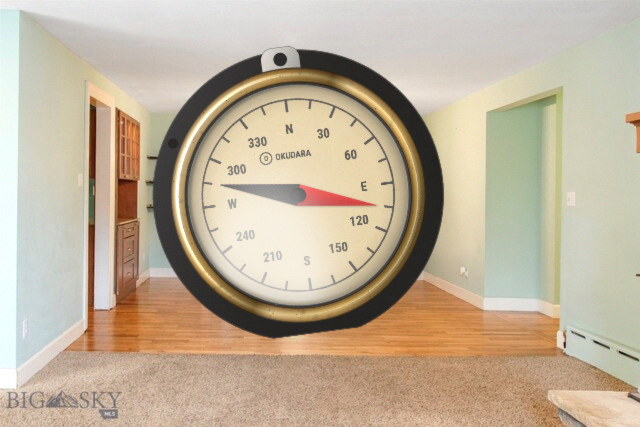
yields 105 °
